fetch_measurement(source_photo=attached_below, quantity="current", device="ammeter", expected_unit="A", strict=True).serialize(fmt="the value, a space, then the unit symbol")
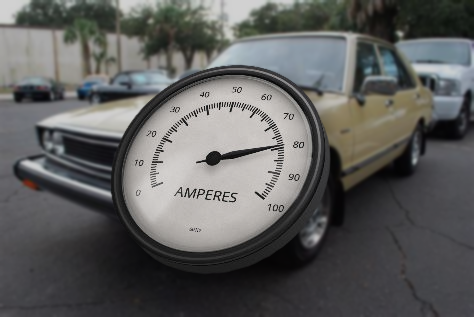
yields 80 A
